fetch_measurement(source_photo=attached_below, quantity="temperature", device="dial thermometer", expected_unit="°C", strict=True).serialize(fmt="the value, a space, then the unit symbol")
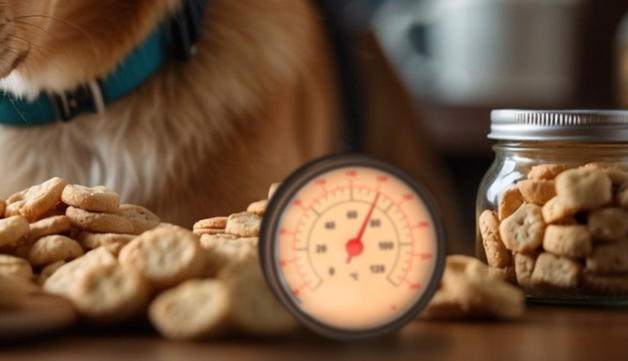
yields 72 °C
